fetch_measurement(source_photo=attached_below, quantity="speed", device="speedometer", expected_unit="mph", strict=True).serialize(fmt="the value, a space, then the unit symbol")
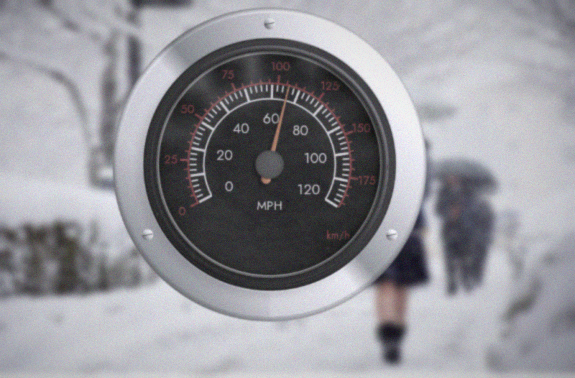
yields 66 mph
